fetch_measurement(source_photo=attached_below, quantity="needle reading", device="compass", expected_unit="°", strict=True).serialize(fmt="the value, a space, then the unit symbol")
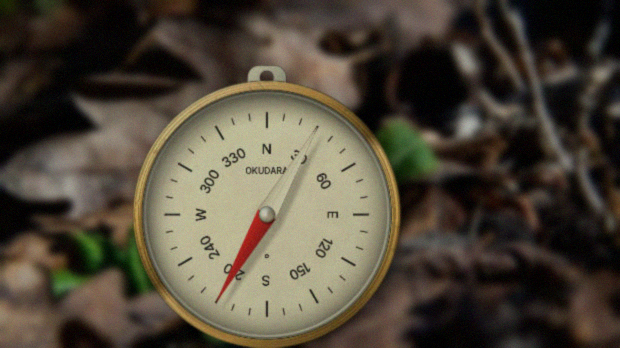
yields 210 °
